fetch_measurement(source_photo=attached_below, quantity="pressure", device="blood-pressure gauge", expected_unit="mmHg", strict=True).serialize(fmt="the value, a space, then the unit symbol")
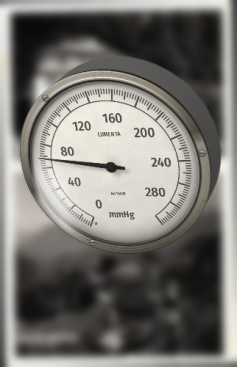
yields 70 mmHg
